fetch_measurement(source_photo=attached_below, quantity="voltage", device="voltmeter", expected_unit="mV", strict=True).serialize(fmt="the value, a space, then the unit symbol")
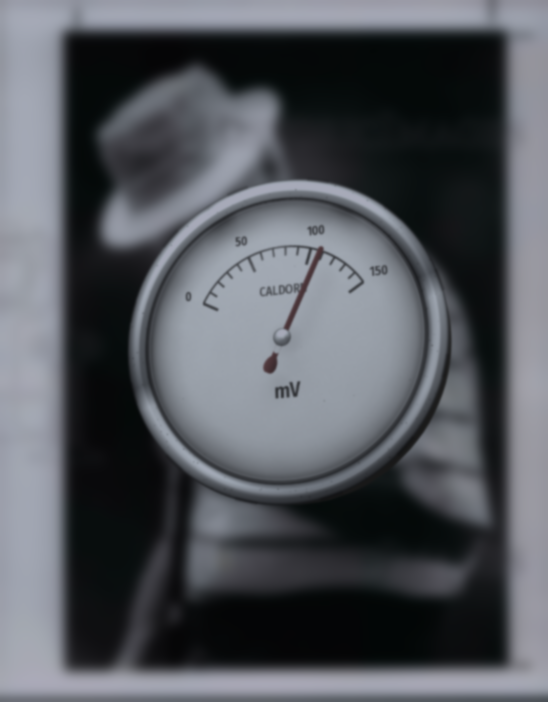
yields 110 mV
